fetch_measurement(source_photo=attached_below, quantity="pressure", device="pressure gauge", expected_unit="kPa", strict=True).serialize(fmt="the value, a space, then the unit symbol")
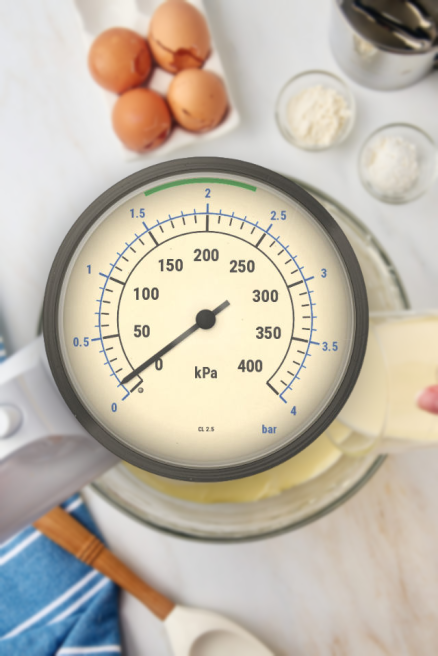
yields 10 kPa
